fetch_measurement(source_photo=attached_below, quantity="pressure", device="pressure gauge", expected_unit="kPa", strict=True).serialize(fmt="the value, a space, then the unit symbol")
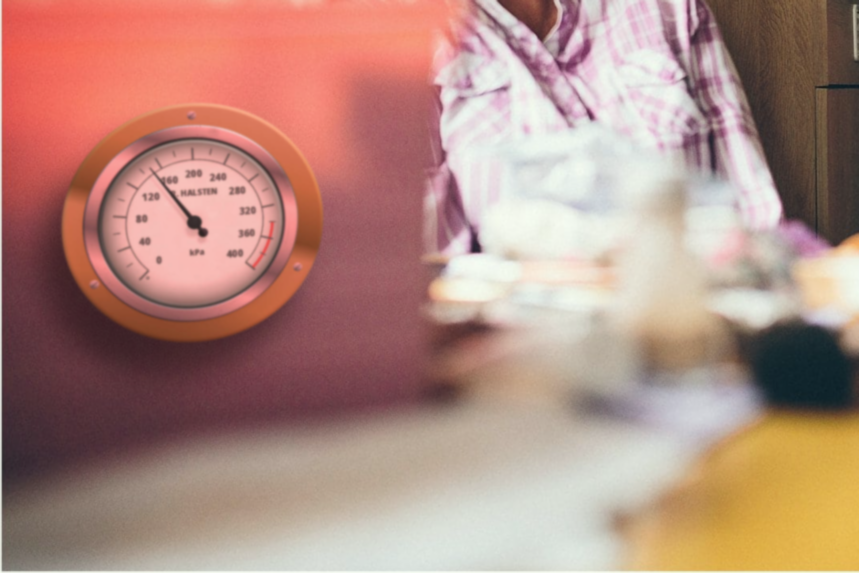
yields 150 kPa
